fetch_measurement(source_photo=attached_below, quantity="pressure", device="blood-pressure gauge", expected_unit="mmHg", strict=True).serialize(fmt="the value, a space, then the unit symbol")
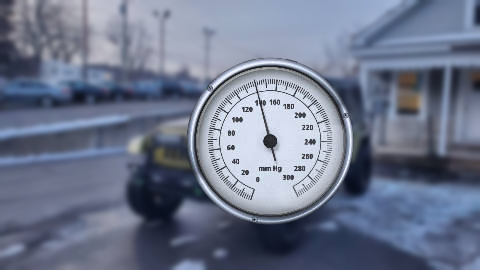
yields 140 mmHg
